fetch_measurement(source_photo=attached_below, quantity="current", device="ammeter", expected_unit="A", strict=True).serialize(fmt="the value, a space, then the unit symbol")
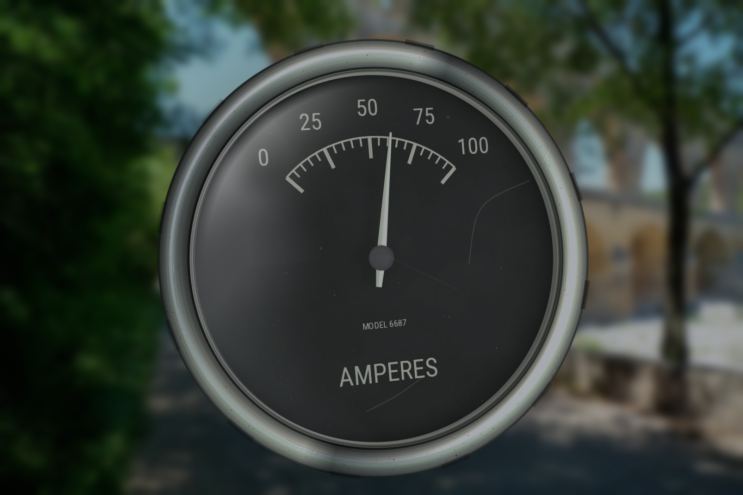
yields 60 A
